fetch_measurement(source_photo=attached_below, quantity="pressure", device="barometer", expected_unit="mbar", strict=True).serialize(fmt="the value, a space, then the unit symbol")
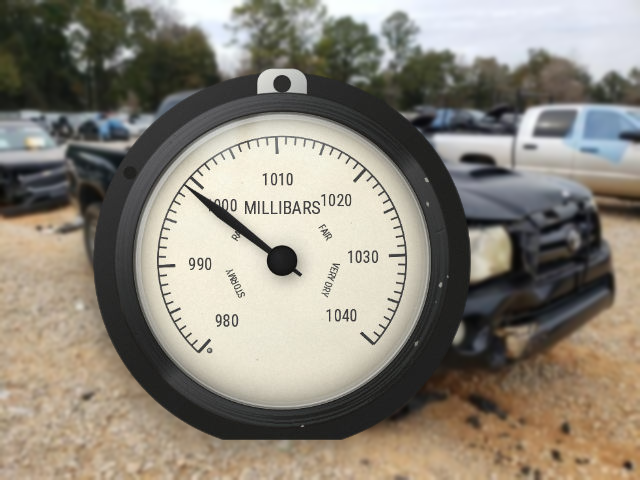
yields 999 mbar
